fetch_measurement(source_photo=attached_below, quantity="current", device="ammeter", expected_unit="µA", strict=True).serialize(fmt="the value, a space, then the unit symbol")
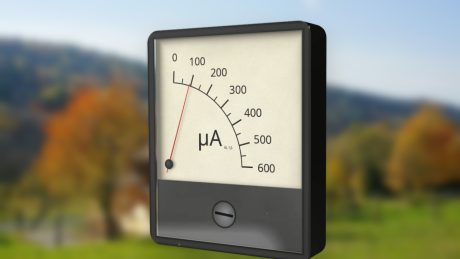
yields 100 µA
